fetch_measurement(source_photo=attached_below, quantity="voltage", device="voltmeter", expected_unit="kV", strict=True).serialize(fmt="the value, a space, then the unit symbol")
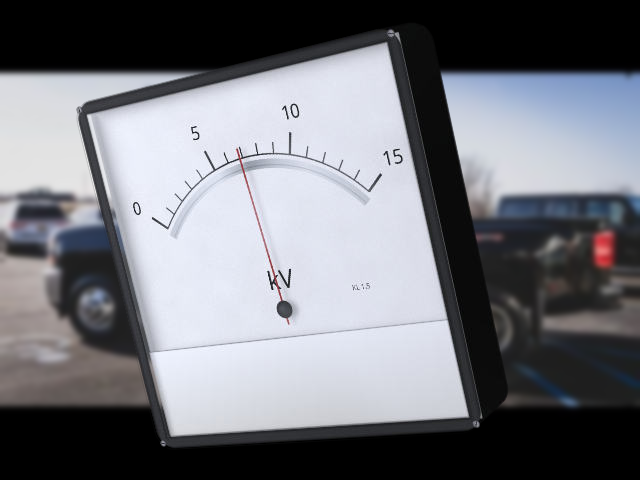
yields 7 kV
